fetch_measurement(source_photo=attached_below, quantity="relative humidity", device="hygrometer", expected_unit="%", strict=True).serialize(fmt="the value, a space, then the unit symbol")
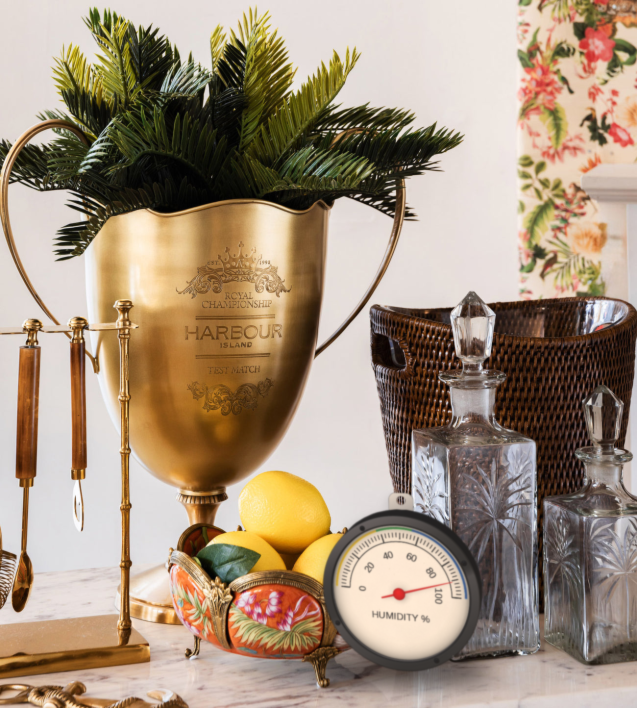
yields 90 %
